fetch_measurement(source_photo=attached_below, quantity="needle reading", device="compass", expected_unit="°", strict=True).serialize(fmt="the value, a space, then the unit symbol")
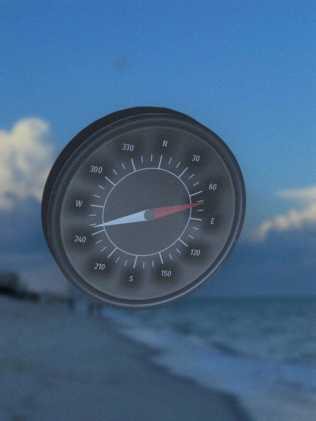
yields 70 °
